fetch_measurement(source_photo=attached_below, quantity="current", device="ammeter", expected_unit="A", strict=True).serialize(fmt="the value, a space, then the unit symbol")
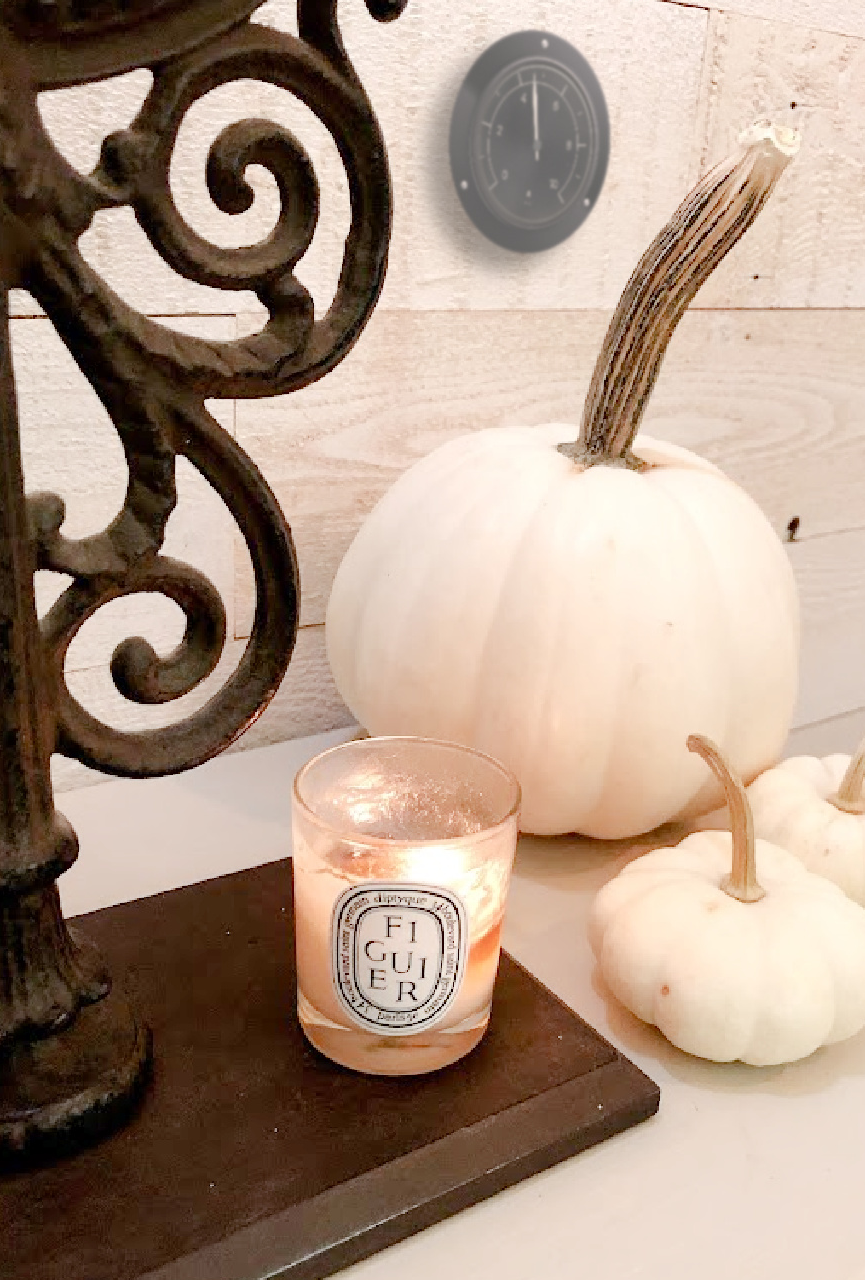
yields 4.5 A
